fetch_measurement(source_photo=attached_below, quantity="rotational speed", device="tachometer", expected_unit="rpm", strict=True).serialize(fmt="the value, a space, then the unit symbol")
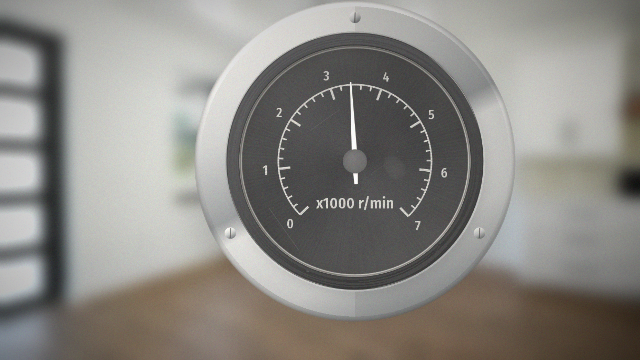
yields 3400 rpm
